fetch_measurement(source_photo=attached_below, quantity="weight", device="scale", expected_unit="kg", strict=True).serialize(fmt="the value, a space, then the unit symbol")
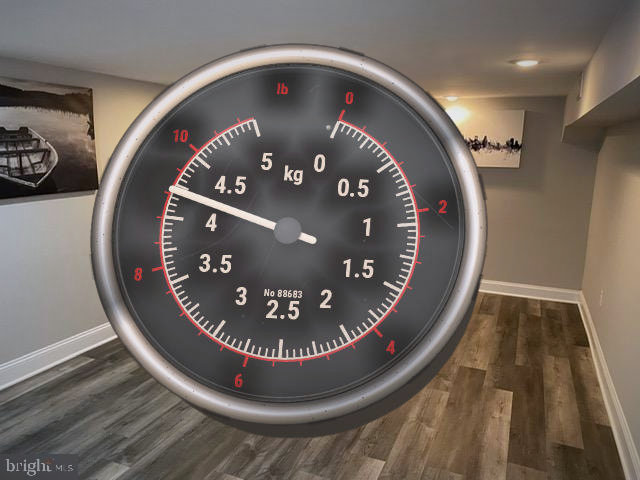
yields 4.2 kg
